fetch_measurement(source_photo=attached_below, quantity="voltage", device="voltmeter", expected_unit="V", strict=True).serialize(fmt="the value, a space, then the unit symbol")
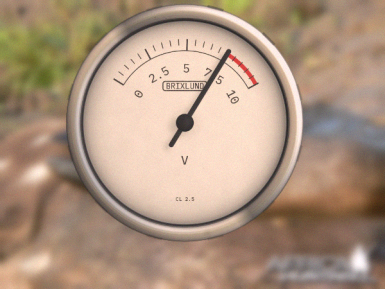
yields 7.5 V
